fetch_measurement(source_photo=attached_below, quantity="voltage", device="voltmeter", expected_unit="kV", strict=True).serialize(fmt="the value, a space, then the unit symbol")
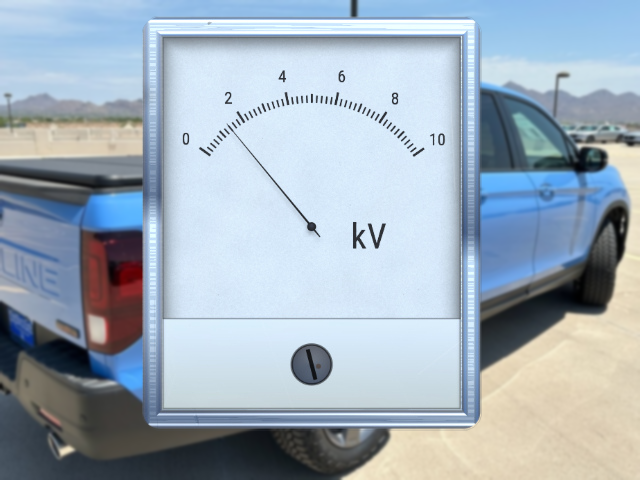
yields 1.4 kV
